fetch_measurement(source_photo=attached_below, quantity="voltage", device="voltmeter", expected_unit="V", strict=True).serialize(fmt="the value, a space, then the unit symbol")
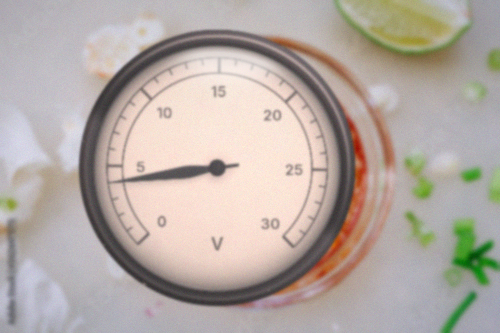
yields 4 V
